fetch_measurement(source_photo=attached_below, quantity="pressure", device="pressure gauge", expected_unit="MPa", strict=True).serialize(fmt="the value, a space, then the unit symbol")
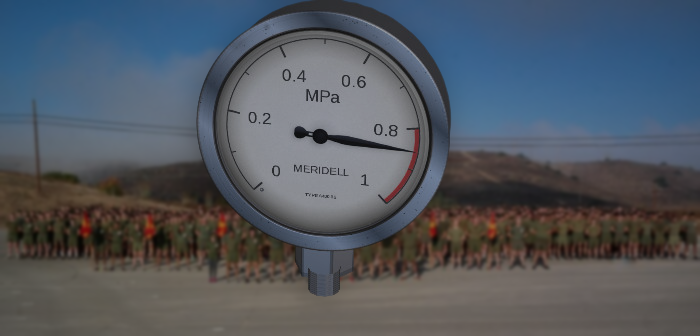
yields 0.85 MPa
